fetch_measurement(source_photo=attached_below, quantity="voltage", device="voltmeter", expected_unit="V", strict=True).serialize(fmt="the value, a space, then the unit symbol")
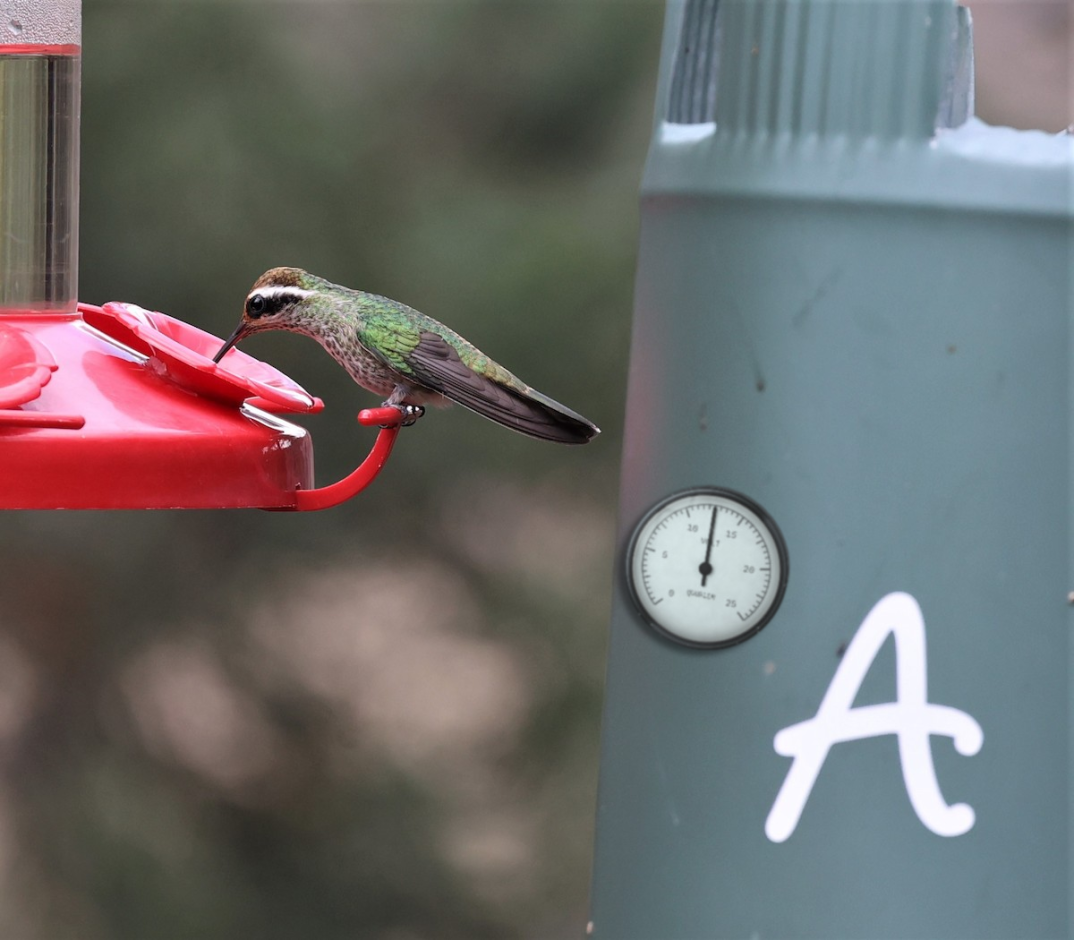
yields 12.5 V
